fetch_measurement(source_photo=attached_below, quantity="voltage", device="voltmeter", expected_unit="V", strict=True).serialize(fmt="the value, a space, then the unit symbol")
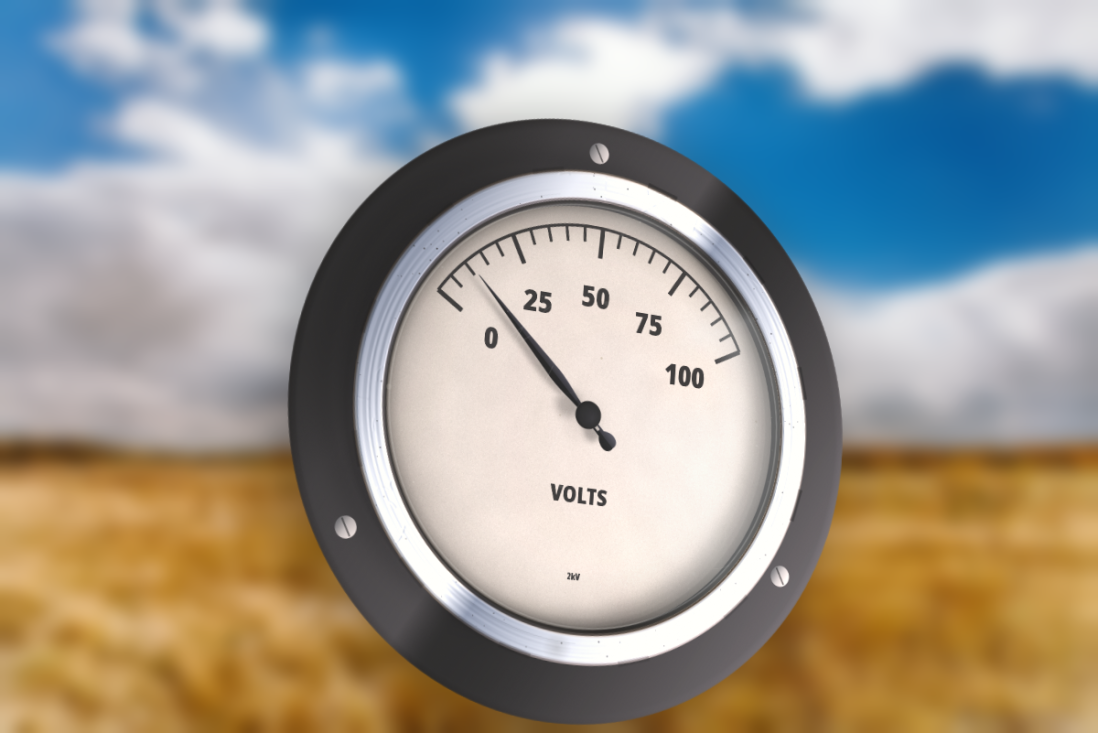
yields 10 V
